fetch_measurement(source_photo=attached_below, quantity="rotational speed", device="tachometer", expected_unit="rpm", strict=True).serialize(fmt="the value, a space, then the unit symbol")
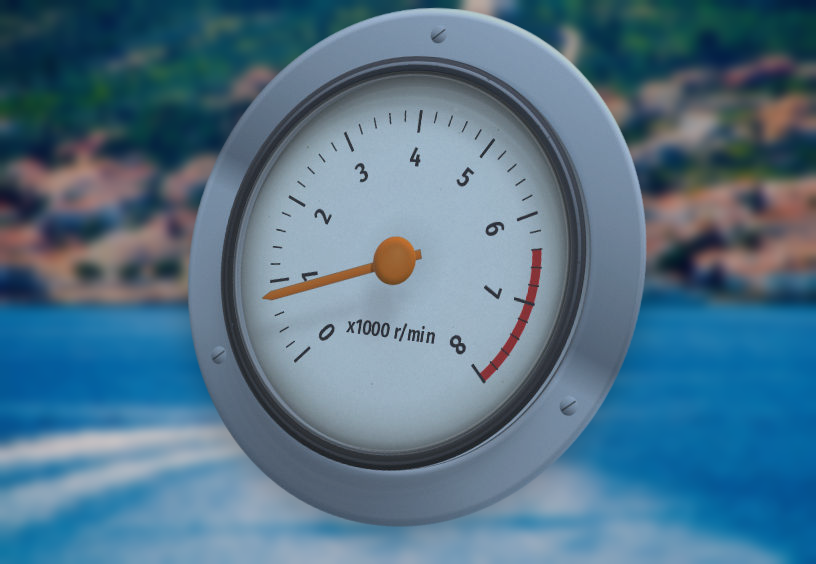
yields 800 rpm
